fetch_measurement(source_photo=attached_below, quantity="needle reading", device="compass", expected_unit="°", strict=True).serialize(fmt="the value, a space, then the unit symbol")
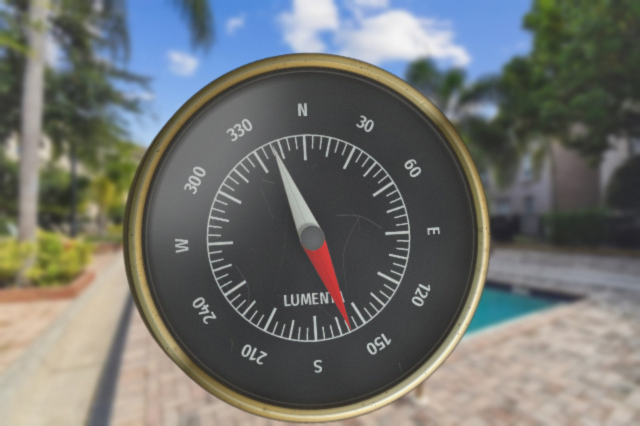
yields 160 °
